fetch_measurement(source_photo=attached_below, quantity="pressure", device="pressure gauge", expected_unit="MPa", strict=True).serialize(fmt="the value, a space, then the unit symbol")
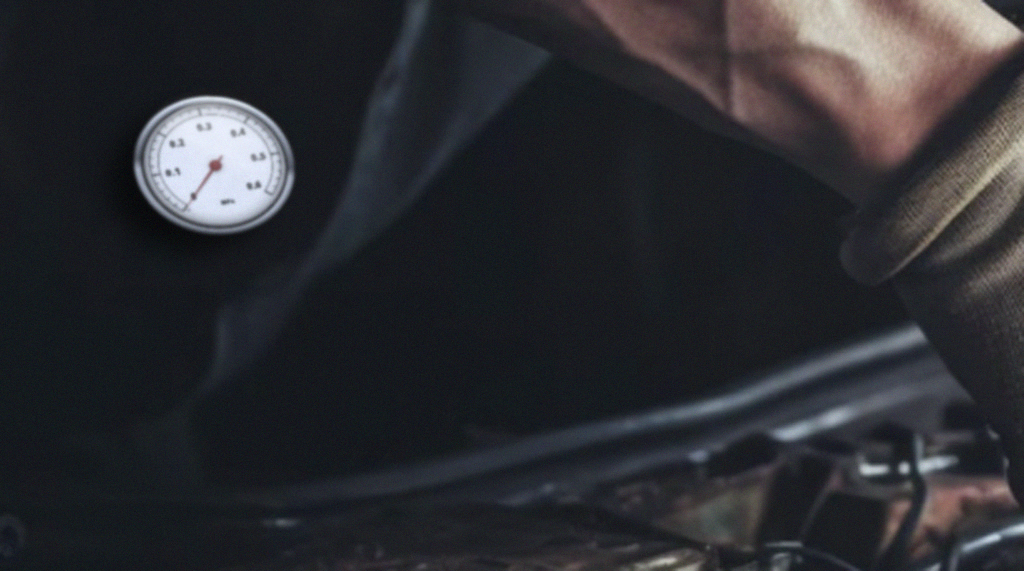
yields 0 MPa
